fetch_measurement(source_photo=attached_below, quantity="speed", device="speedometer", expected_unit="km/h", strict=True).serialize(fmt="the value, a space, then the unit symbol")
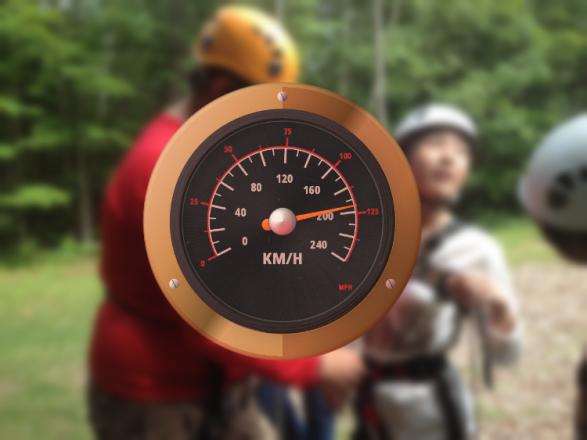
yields 195 km/h
